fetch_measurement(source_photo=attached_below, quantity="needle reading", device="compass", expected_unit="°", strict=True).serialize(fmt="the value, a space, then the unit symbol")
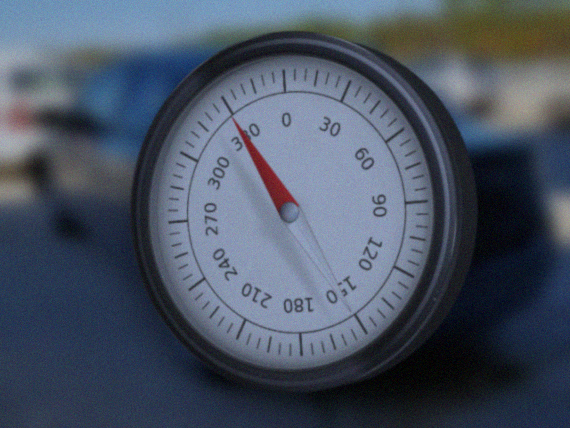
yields 330 °
